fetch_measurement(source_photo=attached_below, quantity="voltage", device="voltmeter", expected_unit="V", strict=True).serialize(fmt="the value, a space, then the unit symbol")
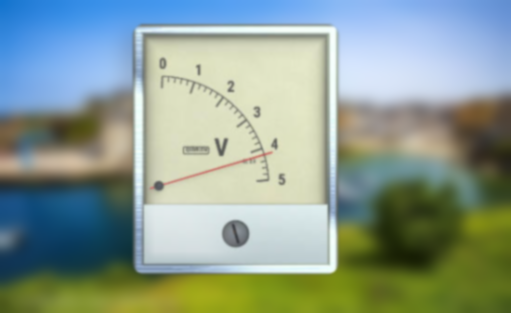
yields 4.2 V
